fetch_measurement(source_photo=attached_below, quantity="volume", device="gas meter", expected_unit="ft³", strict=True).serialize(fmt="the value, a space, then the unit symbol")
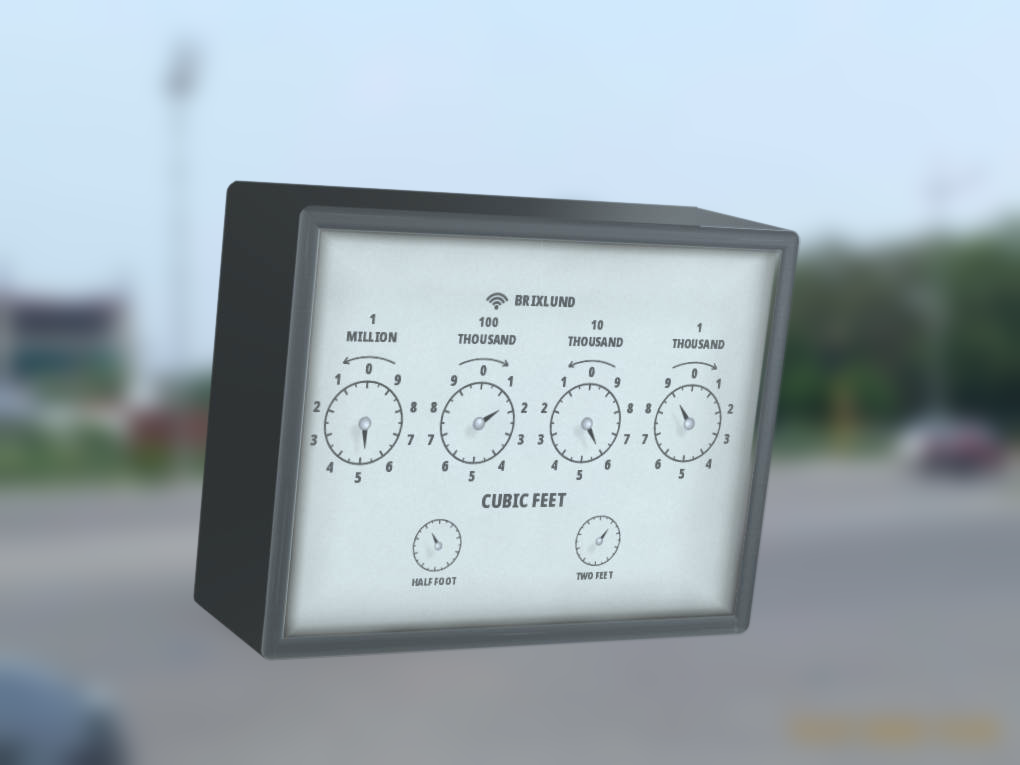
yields 515900 ft³
